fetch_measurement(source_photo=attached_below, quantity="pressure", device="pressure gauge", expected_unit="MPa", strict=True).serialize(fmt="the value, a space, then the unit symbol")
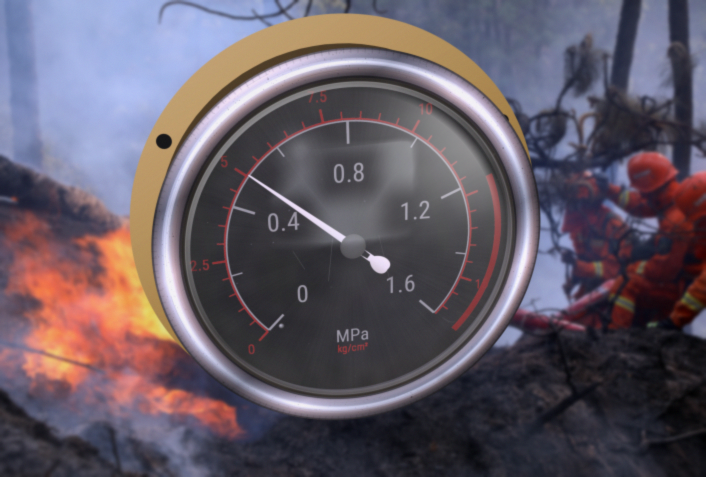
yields 0.5 MPa
